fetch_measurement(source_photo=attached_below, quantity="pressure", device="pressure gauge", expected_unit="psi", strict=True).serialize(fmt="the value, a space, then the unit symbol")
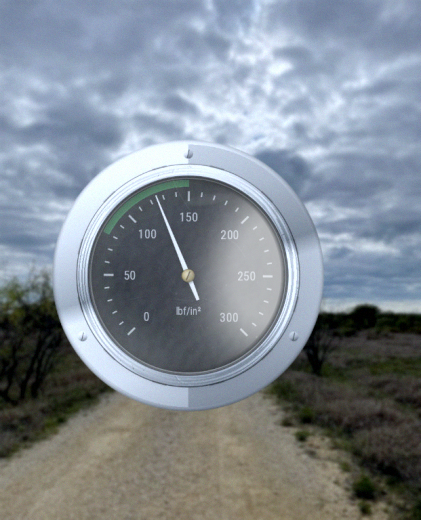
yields 125 psi
